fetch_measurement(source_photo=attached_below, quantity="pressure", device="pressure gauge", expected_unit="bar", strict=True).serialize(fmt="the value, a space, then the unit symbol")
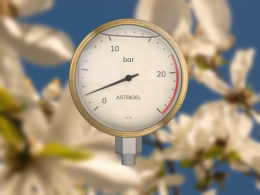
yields 2 bar
